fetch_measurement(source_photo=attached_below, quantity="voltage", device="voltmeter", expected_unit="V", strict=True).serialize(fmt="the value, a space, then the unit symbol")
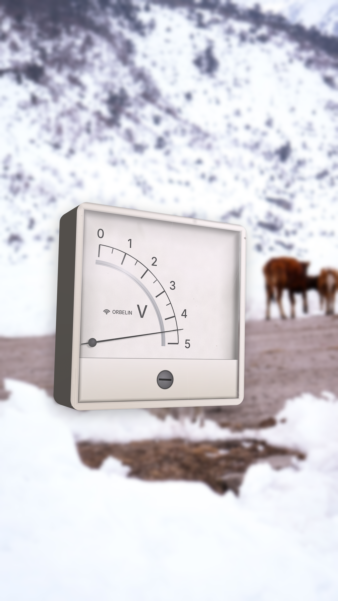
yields 4.5 V
